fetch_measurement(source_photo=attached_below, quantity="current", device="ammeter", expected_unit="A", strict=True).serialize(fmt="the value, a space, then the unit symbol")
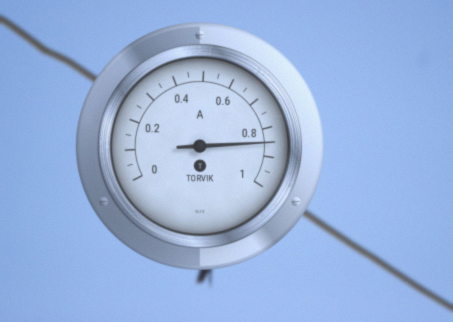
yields 0.85 A
